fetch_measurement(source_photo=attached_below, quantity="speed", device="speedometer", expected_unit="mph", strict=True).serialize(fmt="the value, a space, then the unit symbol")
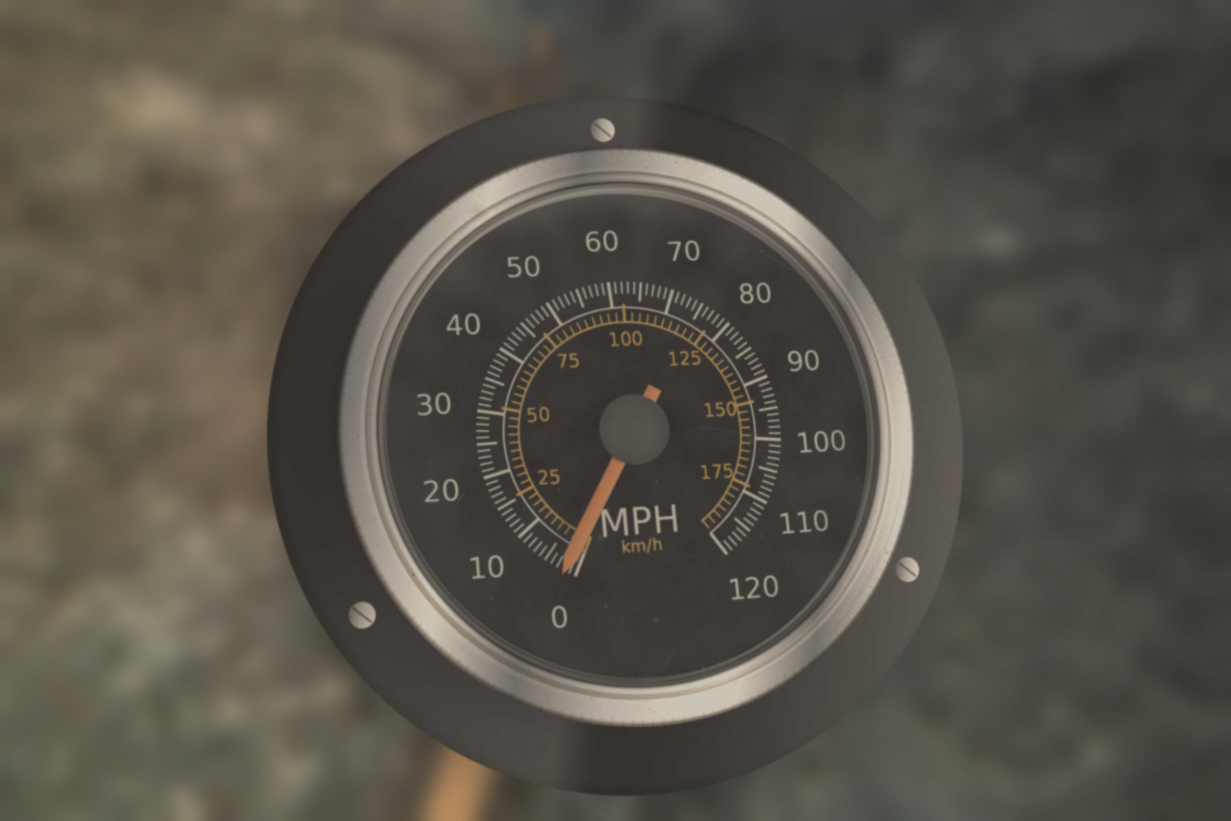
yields 2 mph
